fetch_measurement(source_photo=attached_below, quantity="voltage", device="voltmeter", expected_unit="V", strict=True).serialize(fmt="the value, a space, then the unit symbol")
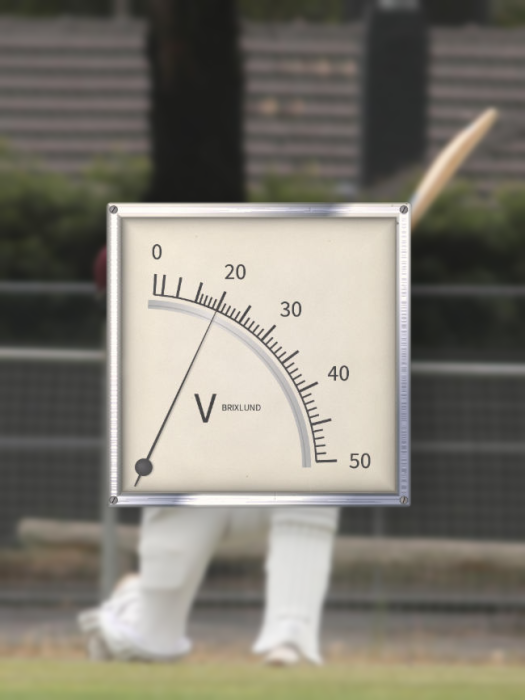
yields 20 V
